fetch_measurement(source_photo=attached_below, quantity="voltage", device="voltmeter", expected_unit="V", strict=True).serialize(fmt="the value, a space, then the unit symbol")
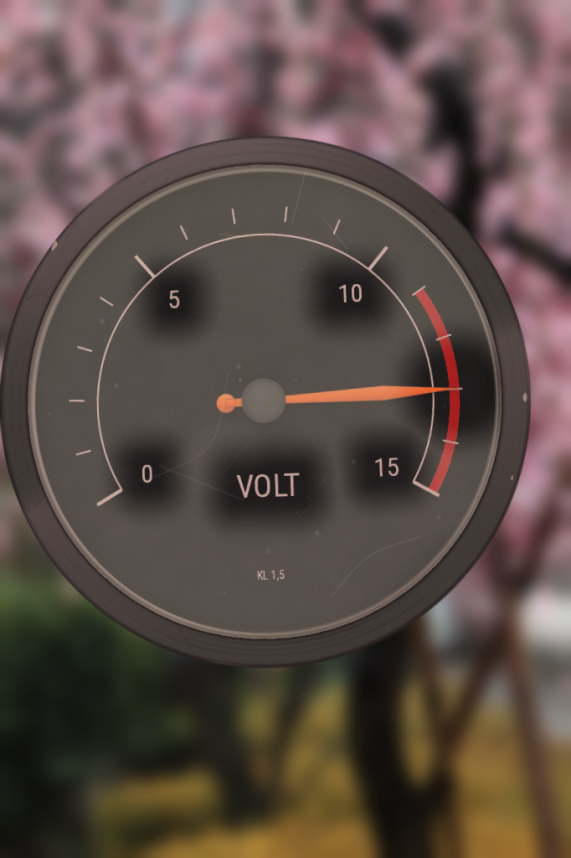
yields 13 V
